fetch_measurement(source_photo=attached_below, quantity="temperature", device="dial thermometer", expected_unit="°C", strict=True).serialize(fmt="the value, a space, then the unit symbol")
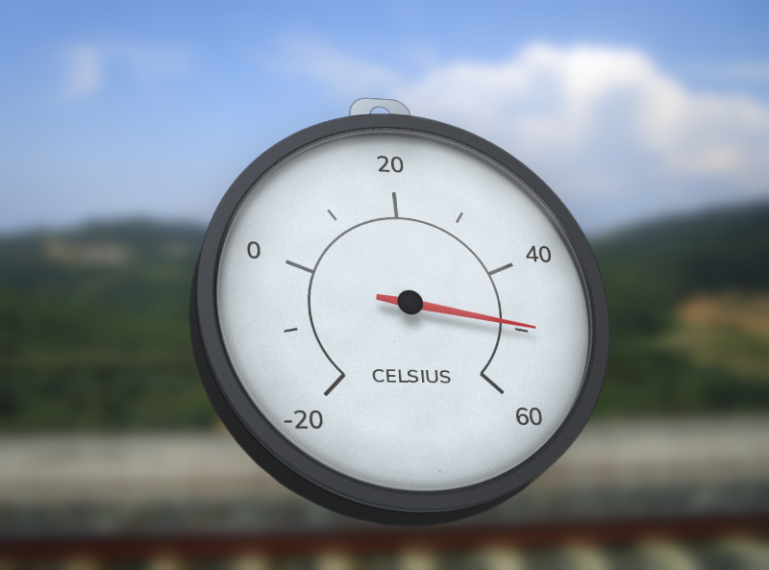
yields 50 °C
